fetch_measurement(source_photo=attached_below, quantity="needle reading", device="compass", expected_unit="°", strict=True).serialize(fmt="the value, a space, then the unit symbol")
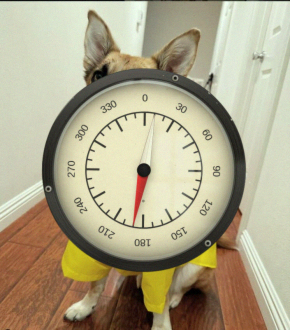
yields 190 °
